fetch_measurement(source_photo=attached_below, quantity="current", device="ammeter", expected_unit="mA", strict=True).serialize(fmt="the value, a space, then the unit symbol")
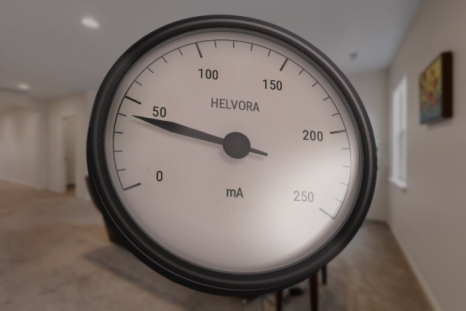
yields 40 mA
